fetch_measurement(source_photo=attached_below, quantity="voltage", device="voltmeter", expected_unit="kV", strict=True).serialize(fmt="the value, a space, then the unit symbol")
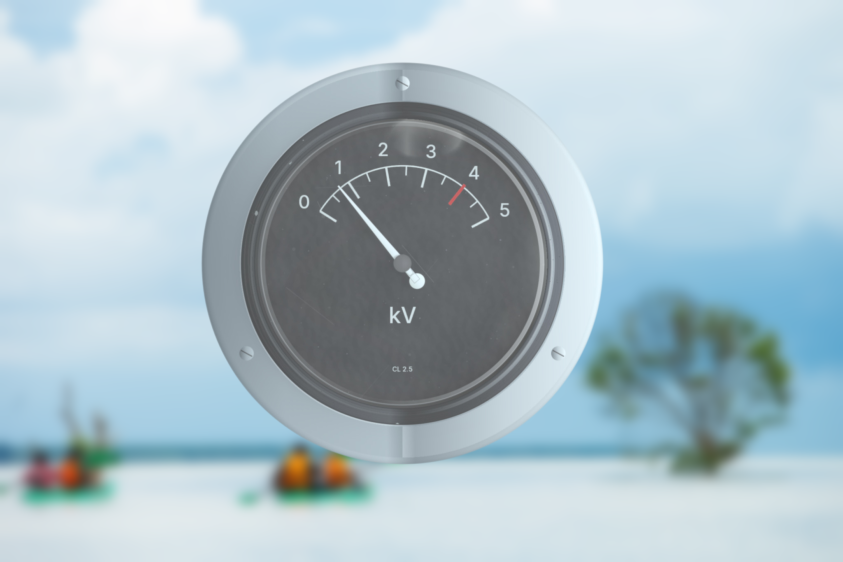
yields 0.75 kV
